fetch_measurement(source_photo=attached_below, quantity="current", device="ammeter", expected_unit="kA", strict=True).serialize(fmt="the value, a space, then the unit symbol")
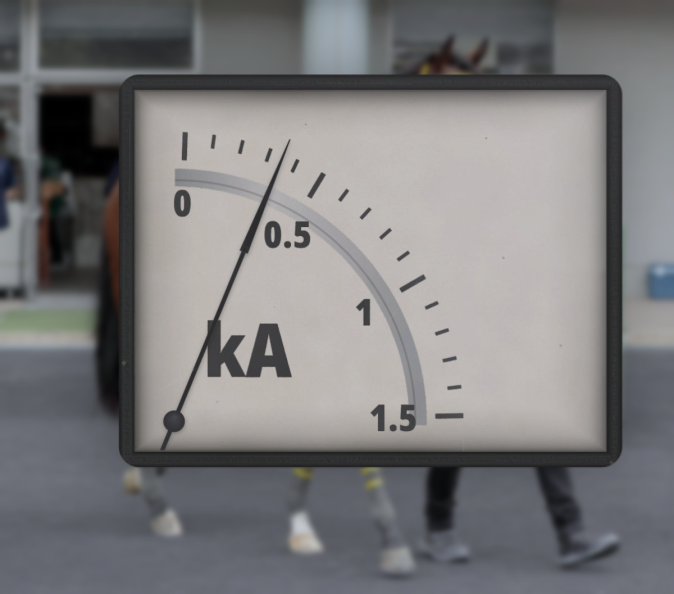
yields 0.35 kA
